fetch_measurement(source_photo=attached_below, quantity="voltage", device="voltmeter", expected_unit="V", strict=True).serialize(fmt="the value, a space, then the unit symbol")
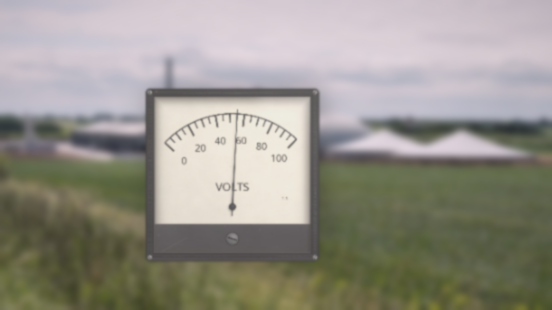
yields 55 V
